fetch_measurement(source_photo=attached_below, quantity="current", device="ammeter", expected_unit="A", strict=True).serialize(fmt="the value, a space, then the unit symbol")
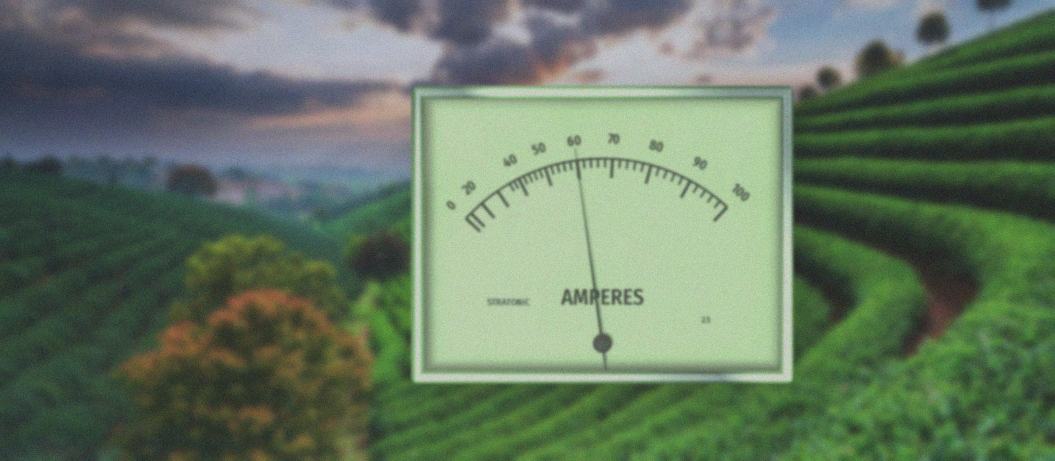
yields 60 A
